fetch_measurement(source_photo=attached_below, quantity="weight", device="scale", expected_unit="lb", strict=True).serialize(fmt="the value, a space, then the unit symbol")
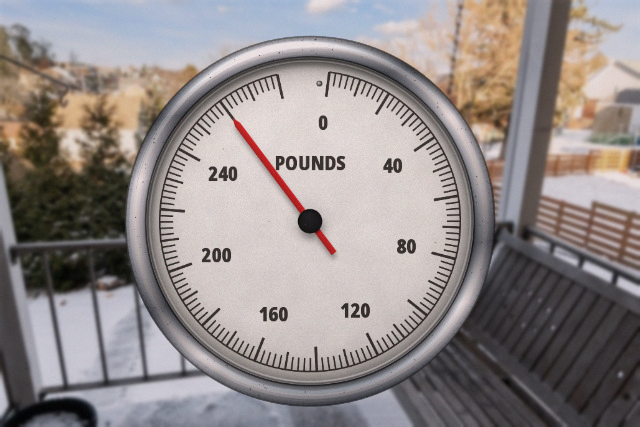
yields 260 lb
